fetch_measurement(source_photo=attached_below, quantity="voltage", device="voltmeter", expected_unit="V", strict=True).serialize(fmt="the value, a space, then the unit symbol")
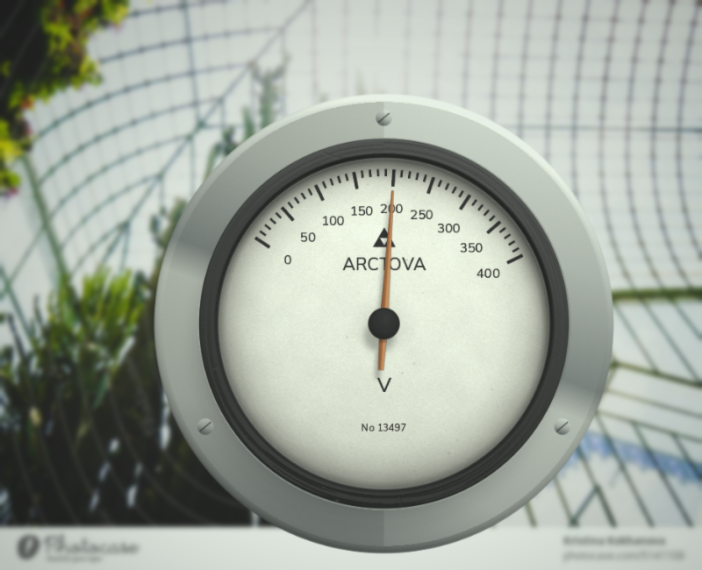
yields 200 V
